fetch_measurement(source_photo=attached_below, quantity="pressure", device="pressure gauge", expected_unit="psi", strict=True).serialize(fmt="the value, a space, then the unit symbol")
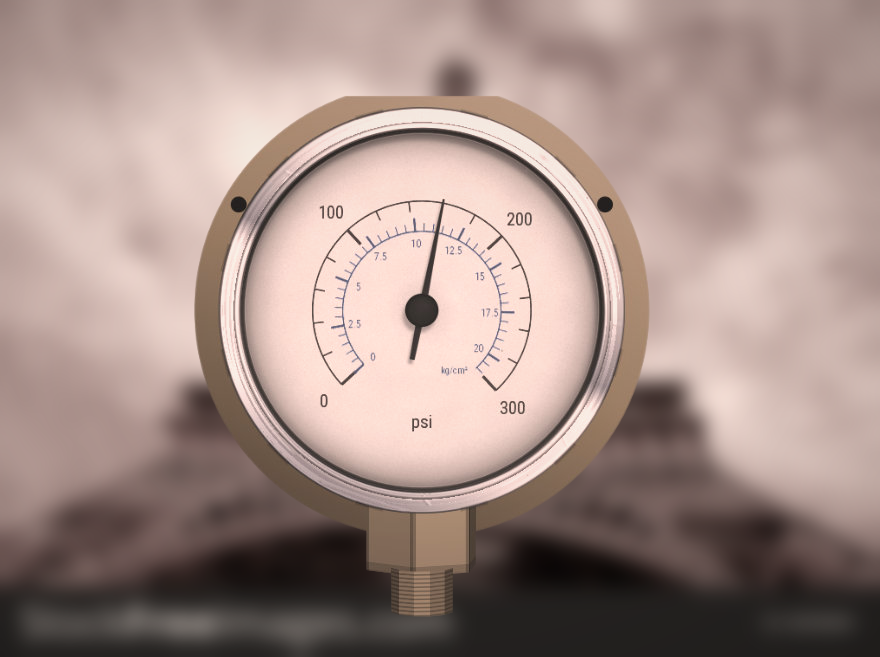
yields 160 psi
